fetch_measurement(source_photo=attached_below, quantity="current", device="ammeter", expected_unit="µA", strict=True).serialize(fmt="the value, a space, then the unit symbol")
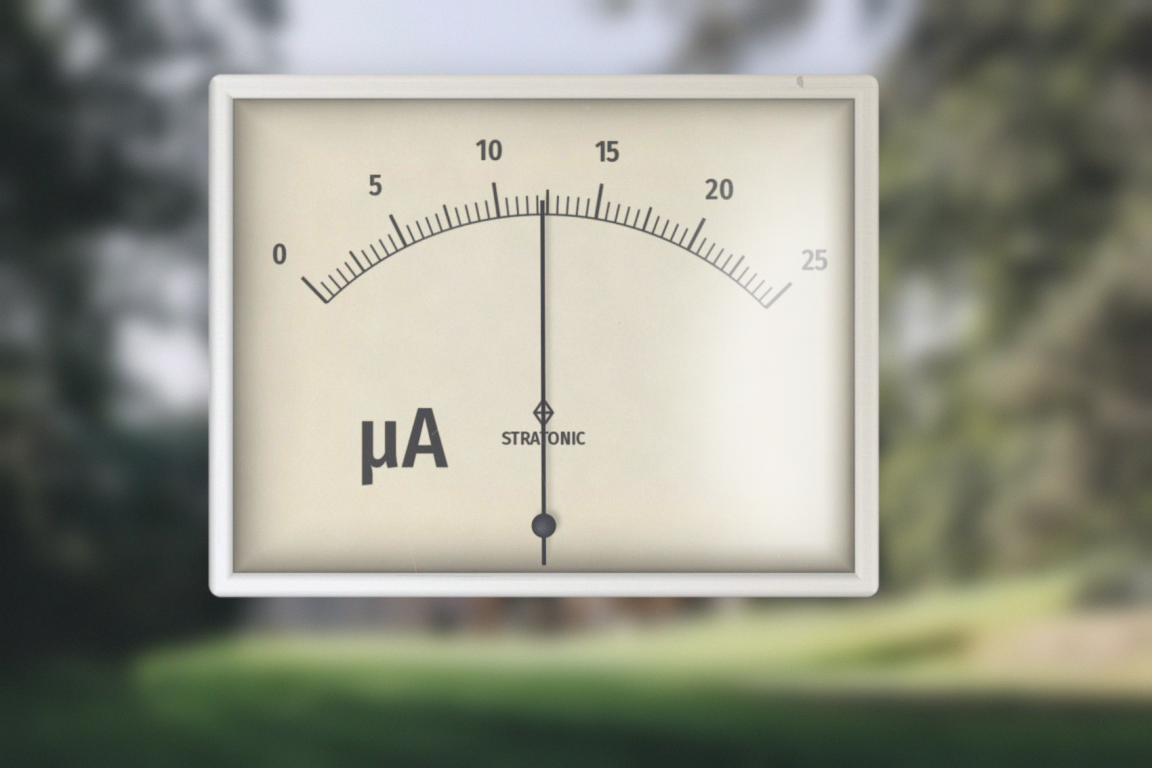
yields 12.25 µA
